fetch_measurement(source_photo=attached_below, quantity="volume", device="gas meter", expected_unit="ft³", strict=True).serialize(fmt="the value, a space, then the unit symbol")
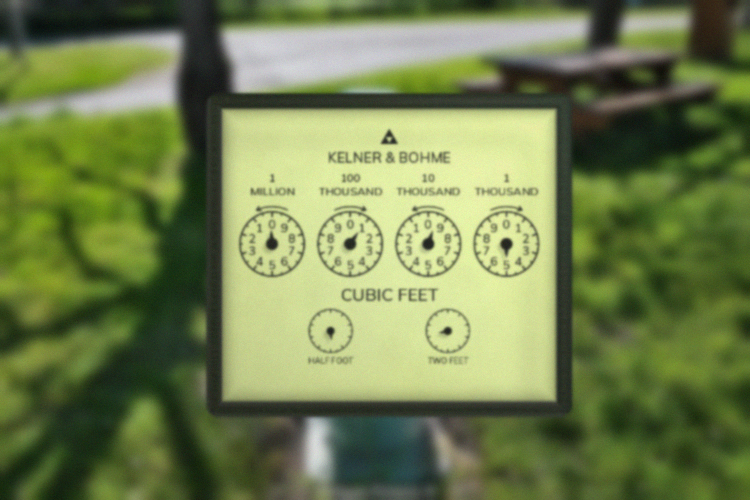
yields 9500 ft³
